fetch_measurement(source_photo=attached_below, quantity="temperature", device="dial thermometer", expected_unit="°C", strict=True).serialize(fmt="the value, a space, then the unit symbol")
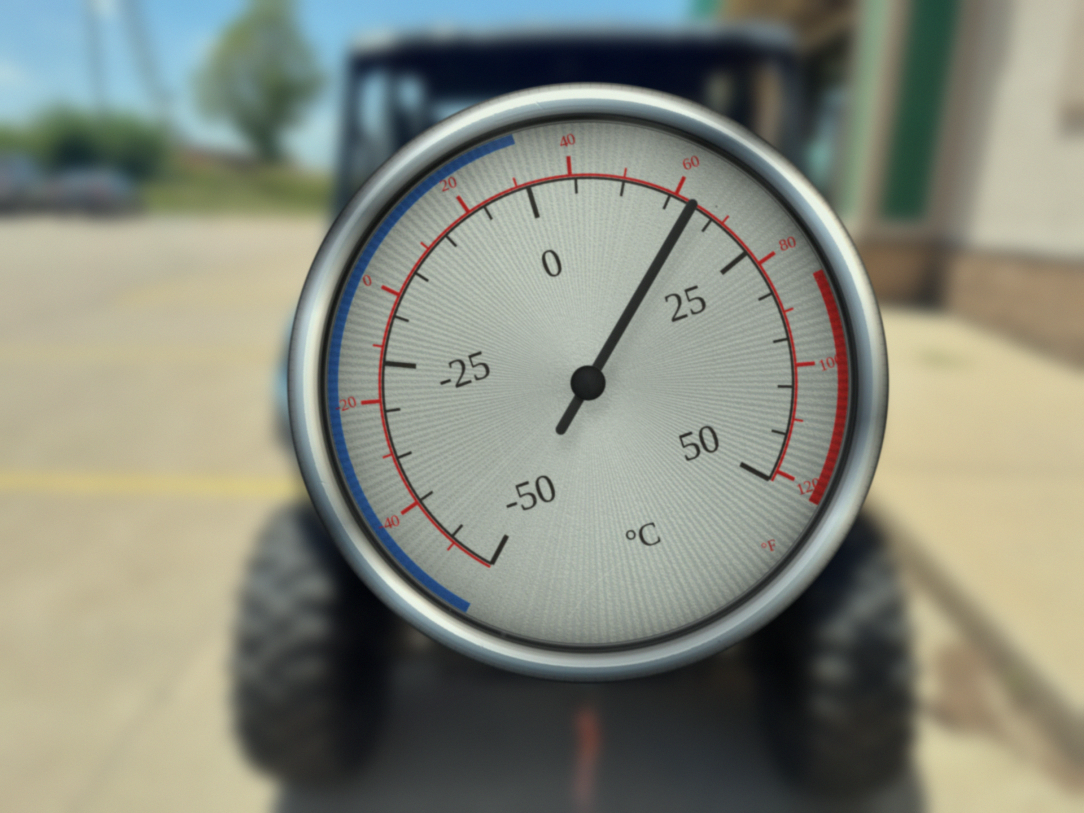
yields 17.5 °C
